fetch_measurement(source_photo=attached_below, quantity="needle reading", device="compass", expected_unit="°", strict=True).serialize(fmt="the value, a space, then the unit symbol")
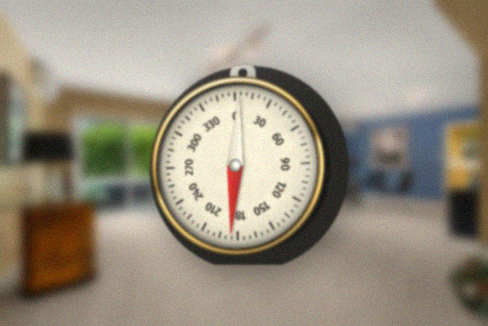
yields 185 °
